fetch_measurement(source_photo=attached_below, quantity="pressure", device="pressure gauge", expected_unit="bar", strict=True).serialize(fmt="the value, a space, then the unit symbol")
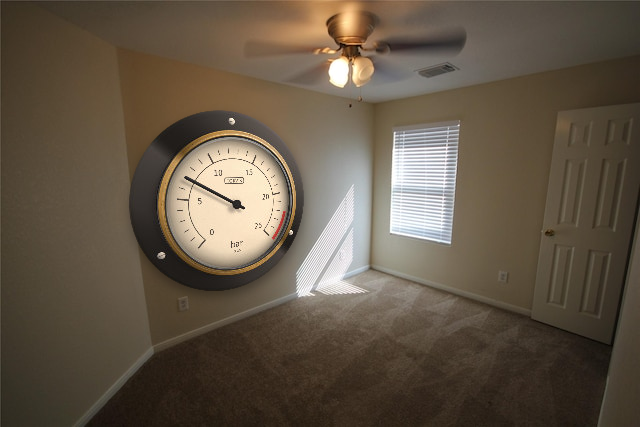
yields 7 bar
